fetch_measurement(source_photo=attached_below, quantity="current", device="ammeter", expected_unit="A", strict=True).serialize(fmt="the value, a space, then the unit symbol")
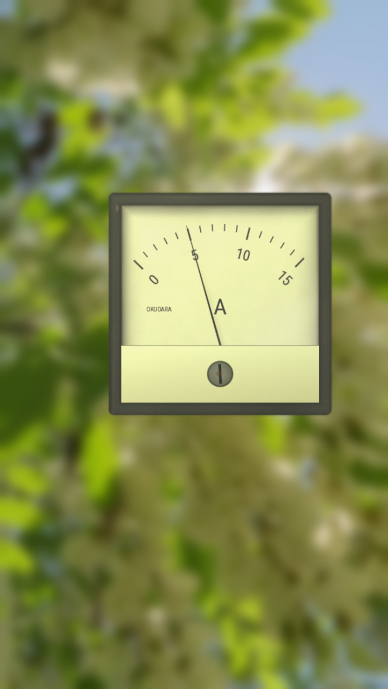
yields 5 A
